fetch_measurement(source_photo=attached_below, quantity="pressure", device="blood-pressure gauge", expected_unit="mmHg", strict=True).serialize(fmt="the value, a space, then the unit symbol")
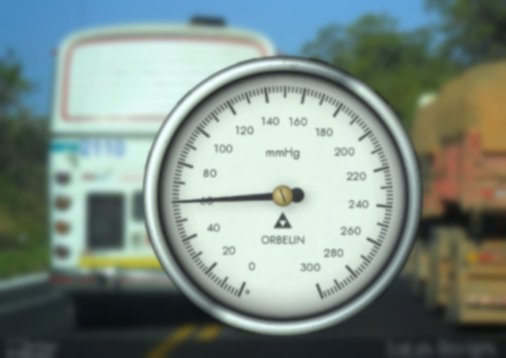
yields 60 mmHg
